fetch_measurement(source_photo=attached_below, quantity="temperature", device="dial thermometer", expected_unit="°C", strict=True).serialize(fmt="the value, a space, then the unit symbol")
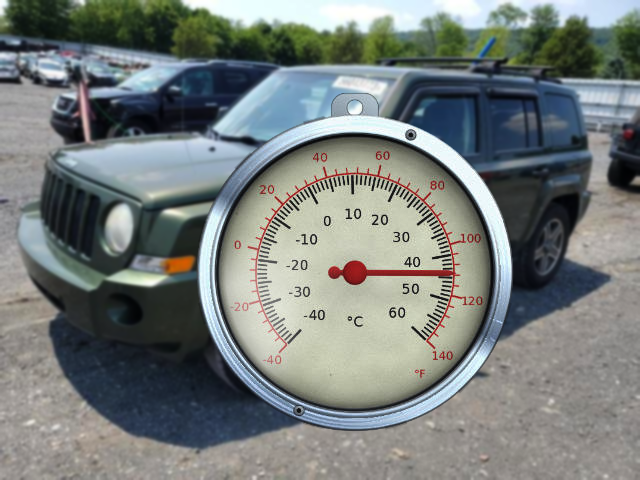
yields 44 °C
